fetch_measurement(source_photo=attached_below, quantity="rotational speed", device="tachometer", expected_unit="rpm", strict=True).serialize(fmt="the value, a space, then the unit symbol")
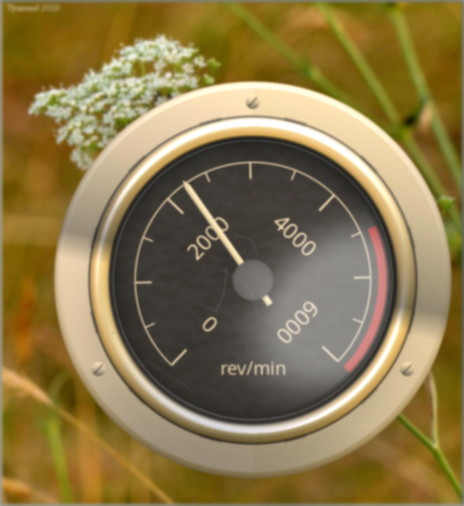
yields 2250 rpm
